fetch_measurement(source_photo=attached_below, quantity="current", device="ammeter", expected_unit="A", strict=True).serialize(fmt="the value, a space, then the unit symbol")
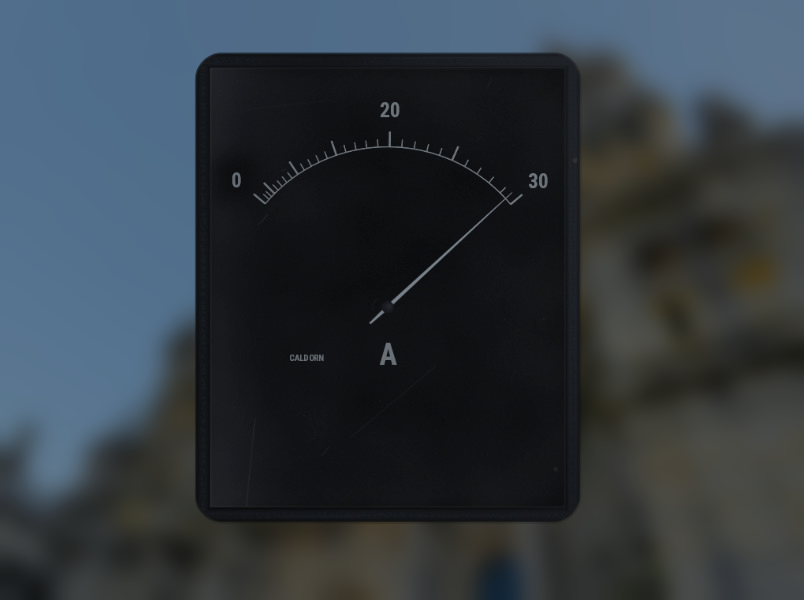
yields 29.5 A
